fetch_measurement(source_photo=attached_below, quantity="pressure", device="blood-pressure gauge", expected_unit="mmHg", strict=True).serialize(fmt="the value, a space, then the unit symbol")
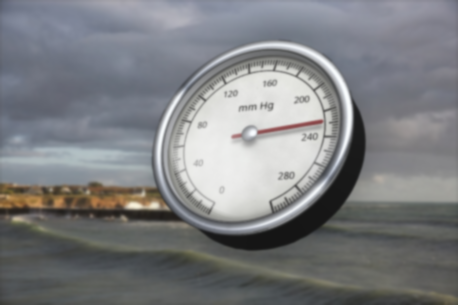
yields 230 mmHg
